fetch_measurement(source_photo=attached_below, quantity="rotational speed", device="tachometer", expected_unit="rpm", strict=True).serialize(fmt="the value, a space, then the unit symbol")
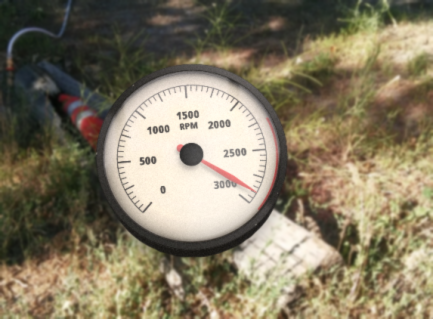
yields 2900 rpm
